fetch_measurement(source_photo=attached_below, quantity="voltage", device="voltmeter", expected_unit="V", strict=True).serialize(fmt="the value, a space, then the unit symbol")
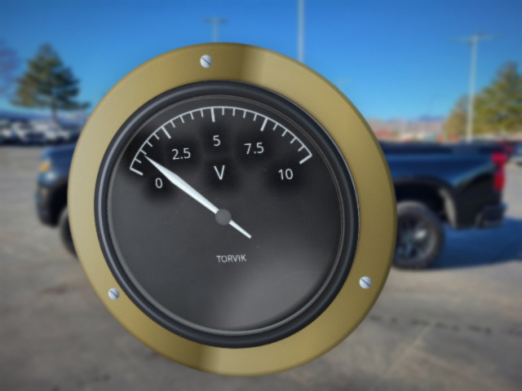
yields 1 V
